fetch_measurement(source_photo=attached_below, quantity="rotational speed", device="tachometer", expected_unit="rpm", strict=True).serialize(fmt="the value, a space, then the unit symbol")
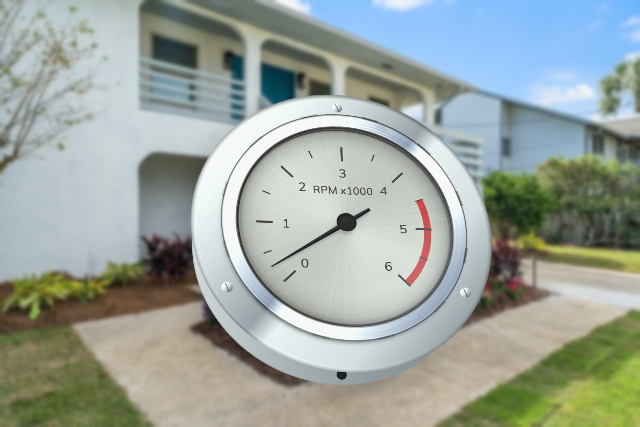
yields 250 rpm
